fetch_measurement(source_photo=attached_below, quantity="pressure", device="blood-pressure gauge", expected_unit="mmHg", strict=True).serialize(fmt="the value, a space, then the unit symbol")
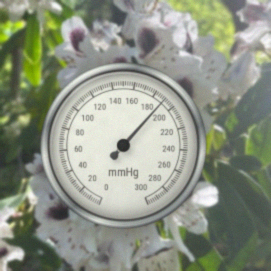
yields 190 mmHg
